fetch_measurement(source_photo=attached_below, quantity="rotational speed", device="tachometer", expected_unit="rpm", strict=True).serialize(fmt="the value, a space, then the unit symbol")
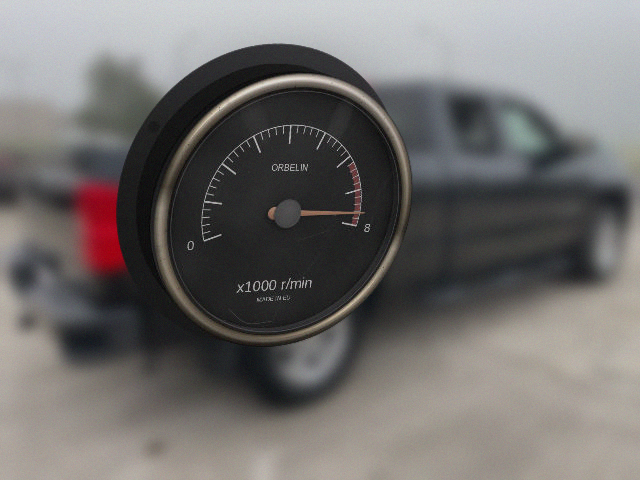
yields 7600 rpm
